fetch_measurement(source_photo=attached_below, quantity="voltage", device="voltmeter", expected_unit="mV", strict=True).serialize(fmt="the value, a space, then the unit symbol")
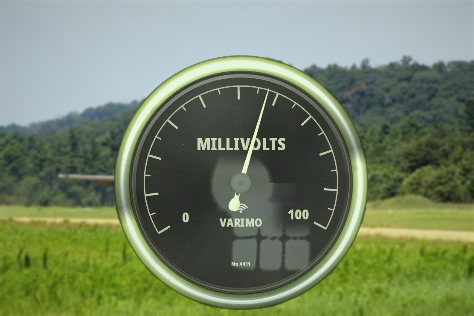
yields 57.5 mV
